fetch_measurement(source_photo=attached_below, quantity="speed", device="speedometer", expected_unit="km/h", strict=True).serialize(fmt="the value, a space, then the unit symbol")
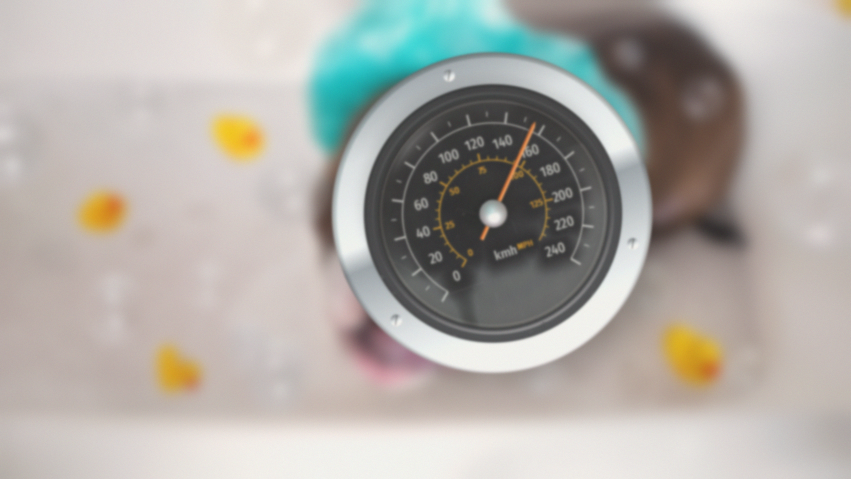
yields 155 km/h
